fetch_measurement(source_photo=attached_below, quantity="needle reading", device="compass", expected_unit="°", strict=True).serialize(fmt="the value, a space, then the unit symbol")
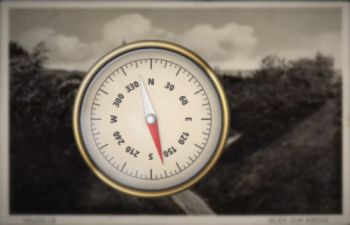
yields 165 °
